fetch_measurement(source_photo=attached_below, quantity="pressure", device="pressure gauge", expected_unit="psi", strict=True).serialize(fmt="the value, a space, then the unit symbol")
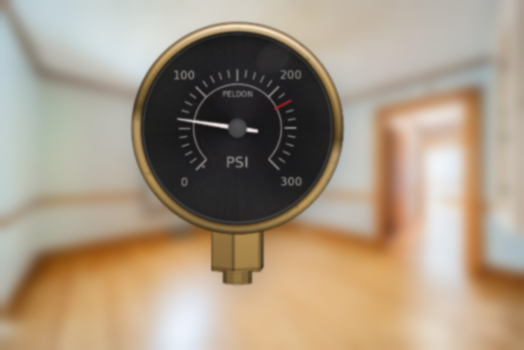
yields 60 psi
